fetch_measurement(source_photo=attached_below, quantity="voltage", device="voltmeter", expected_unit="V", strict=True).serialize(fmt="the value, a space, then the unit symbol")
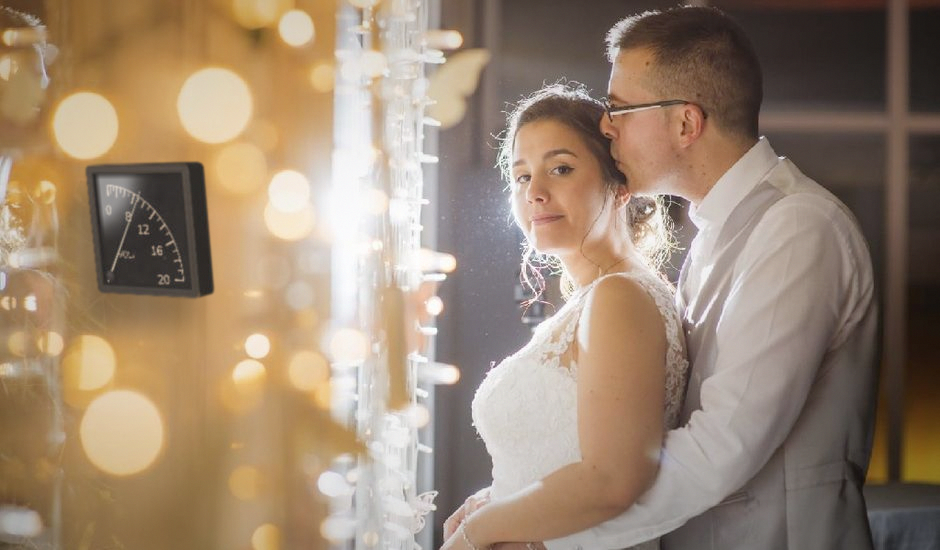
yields 9 V
